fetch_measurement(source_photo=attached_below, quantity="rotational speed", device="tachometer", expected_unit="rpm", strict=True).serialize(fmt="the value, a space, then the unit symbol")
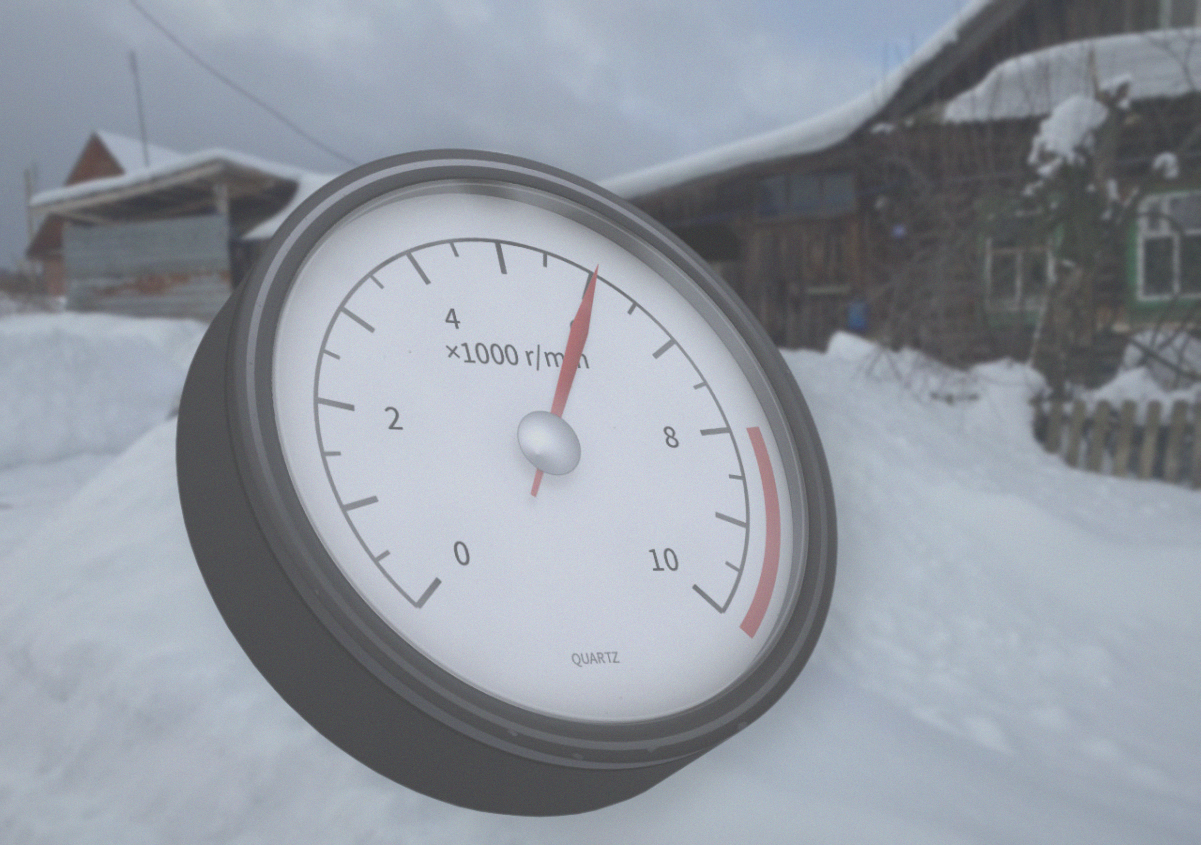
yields 6000 rpm
